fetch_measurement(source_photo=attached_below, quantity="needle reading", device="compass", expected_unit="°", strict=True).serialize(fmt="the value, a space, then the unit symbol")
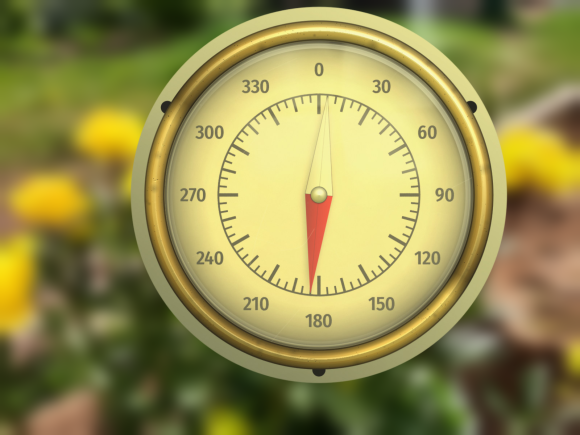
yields 185 °
